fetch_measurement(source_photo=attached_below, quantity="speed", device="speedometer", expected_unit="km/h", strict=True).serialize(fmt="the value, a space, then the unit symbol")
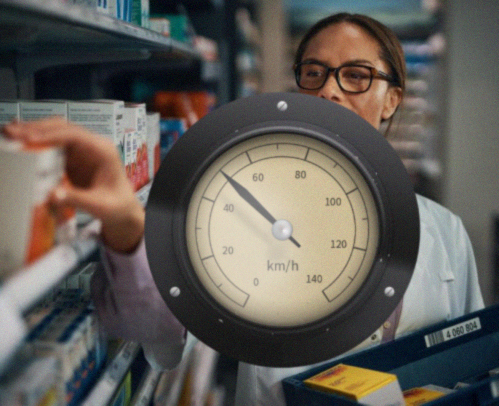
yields 50 km/h
